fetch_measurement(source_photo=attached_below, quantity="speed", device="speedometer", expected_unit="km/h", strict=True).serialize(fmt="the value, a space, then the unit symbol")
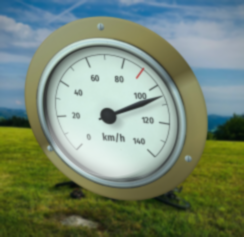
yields 105 km/h
